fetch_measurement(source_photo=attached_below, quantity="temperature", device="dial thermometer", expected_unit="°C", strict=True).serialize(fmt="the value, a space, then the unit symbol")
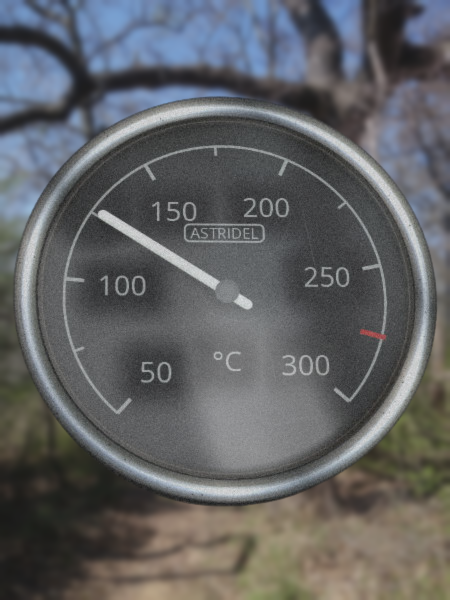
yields 125 °C
